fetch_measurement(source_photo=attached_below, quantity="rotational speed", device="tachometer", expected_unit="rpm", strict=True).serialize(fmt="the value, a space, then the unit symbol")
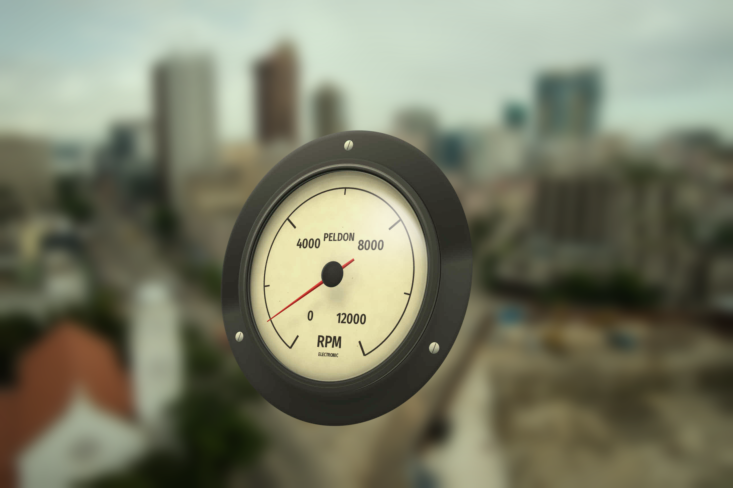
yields 1000 rpm
